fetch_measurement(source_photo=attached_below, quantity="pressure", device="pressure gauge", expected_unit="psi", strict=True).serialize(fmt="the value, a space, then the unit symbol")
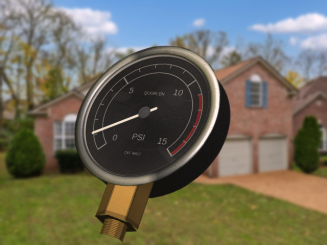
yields 1 psi
